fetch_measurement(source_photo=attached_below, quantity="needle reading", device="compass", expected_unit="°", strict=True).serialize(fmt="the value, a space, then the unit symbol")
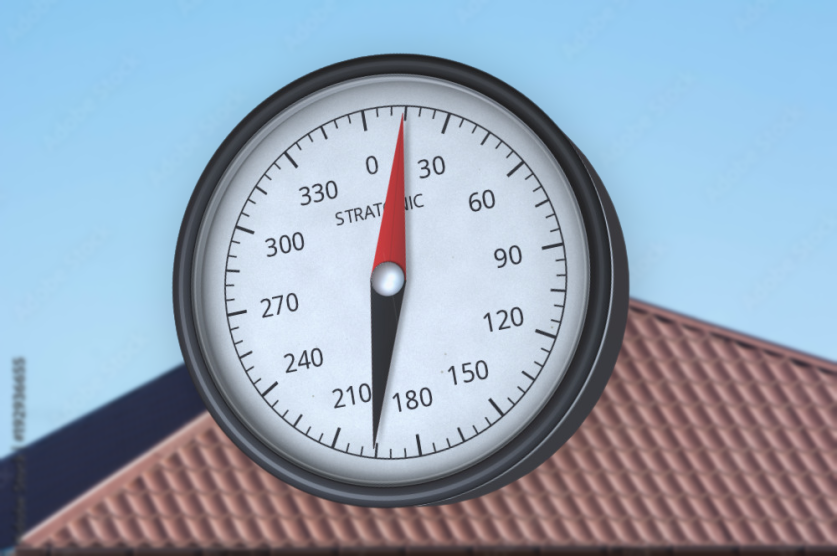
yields 15 °
